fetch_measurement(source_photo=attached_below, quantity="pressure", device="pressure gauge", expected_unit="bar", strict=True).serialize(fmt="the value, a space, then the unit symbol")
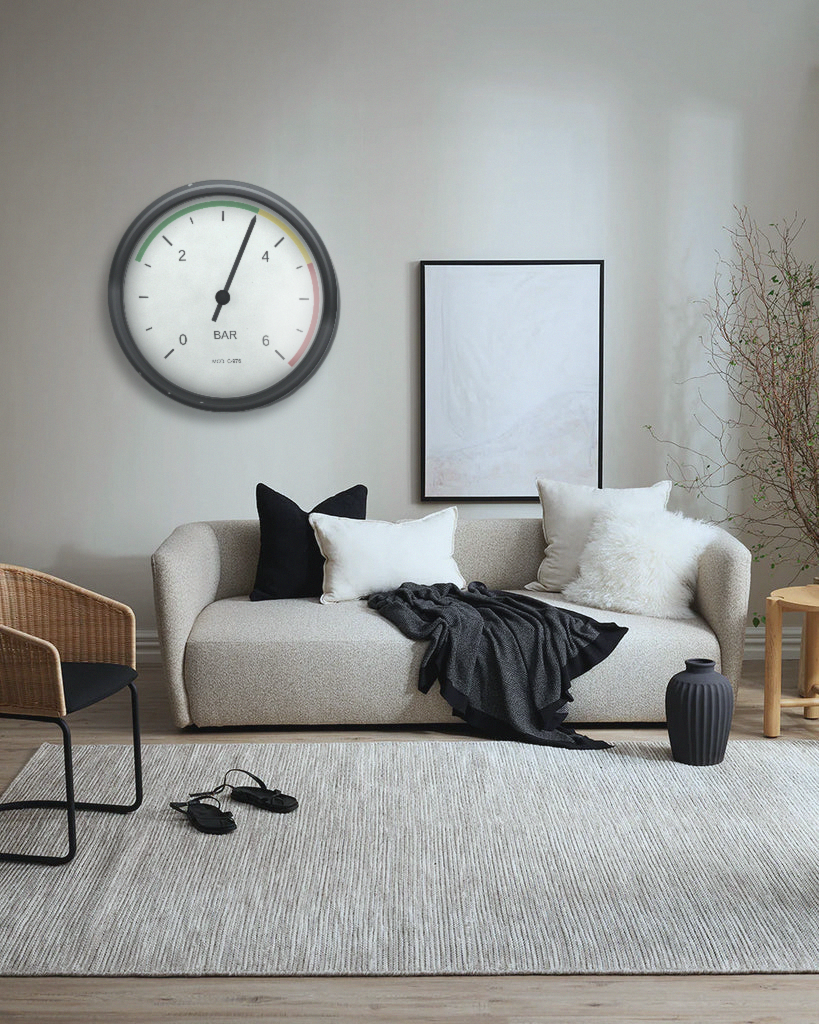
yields 3.5 bar
